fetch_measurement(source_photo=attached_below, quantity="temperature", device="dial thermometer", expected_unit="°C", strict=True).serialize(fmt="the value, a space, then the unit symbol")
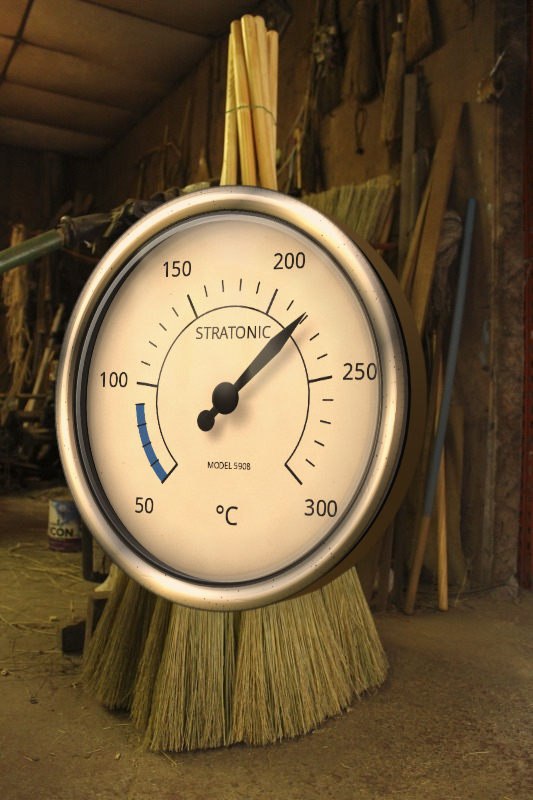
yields 220 °C
